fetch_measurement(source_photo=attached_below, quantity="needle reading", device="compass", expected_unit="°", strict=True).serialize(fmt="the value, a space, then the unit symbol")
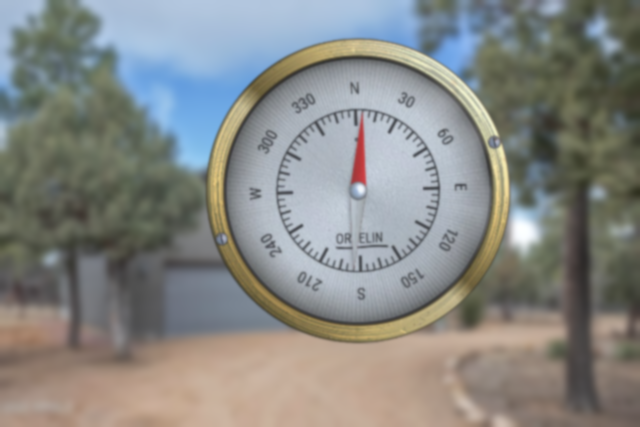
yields 5 °
